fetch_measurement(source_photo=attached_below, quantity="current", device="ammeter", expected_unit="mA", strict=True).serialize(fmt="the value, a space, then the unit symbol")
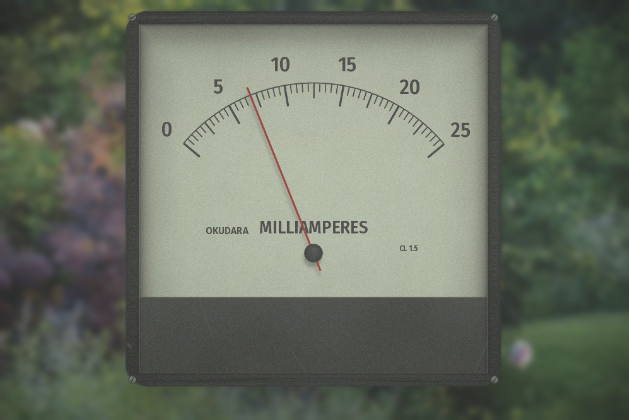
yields 7 mA
